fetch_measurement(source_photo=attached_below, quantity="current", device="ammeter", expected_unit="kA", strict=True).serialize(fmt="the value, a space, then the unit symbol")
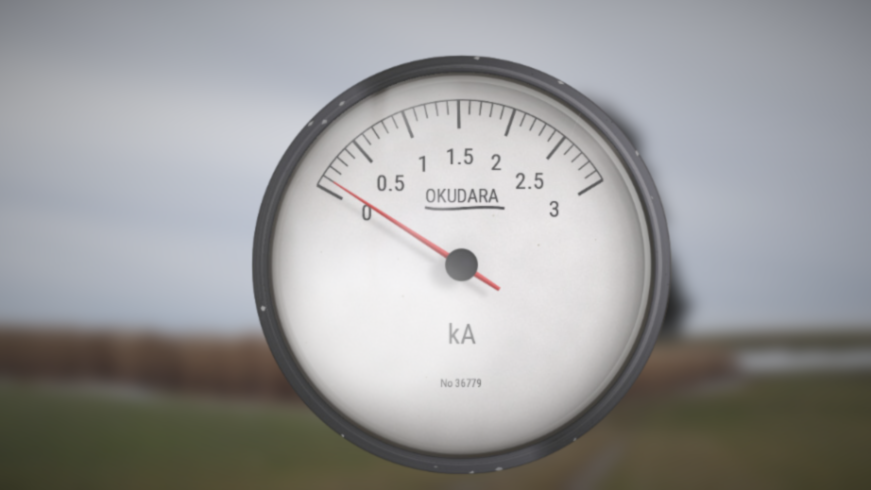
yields 0.1 kA
